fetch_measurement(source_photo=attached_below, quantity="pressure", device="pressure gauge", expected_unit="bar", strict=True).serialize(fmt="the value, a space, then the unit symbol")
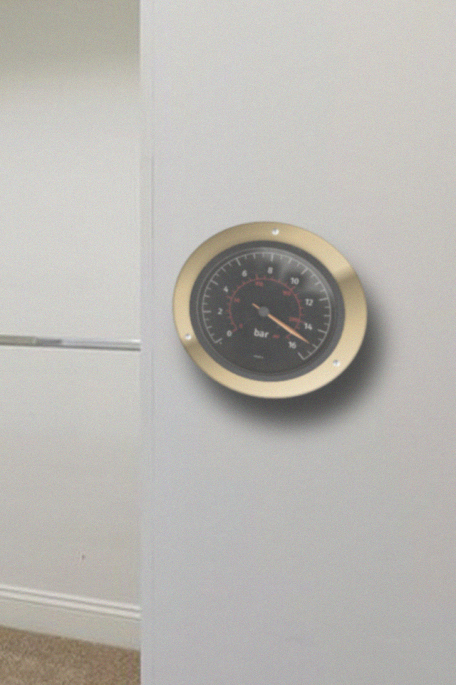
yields 15 bar
